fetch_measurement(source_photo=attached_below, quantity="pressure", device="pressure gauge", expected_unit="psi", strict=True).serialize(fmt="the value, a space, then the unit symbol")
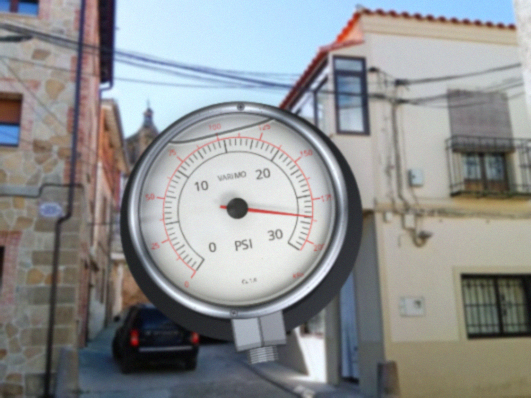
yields 27 psi
